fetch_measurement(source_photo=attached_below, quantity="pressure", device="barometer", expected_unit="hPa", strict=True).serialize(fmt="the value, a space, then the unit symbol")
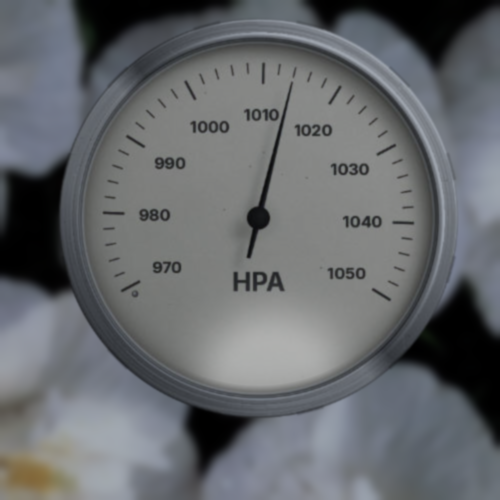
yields 1014 hPa
